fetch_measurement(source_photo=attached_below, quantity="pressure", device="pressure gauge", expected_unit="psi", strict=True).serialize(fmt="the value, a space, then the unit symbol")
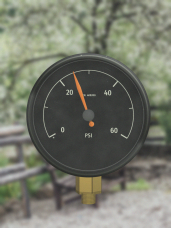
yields 25 psi
